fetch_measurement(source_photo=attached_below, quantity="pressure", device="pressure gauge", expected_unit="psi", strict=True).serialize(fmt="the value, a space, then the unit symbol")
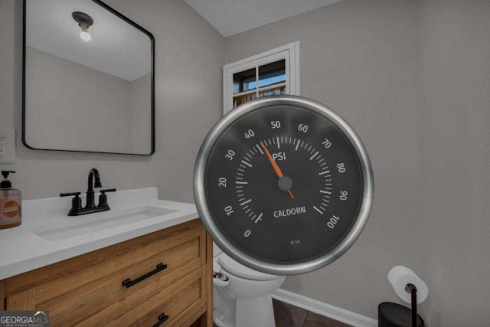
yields 42 psi
